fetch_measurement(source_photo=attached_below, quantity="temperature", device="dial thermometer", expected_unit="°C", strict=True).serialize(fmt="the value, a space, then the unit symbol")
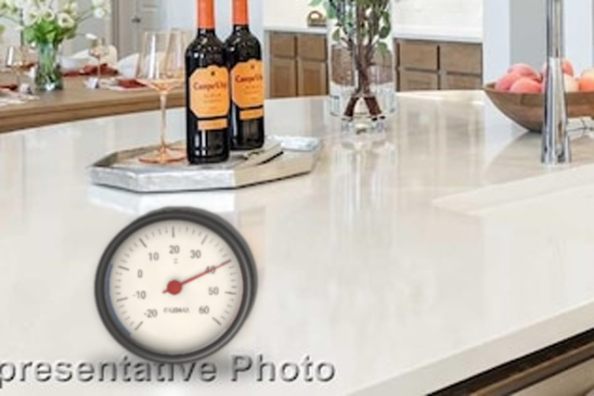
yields 40 °C
